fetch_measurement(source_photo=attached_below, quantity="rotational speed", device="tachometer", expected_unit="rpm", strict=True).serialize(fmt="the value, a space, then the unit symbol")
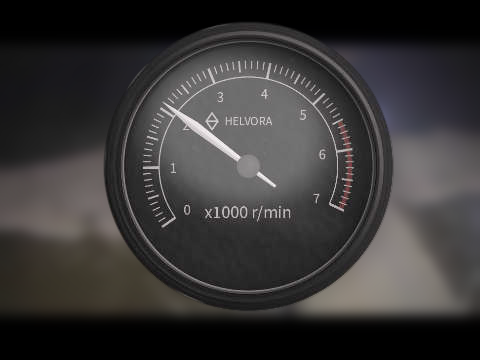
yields 2100 rpm
